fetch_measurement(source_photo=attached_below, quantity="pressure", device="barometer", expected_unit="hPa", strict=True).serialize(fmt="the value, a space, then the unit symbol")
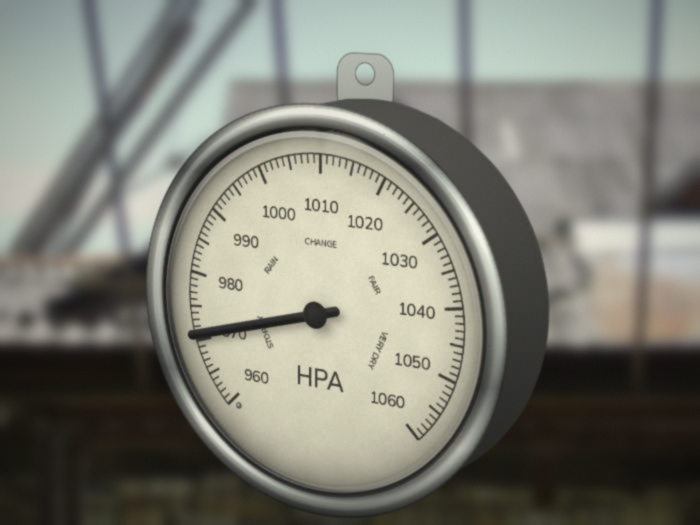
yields 971 hPa
